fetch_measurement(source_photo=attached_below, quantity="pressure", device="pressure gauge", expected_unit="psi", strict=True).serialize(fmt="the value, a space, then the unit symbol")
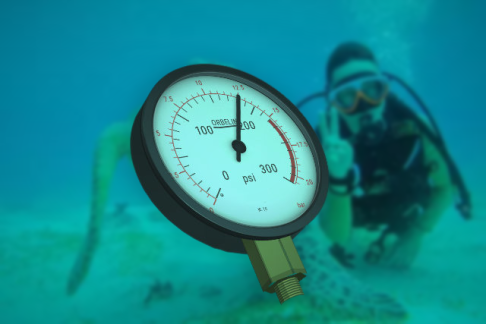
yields 180 psi
